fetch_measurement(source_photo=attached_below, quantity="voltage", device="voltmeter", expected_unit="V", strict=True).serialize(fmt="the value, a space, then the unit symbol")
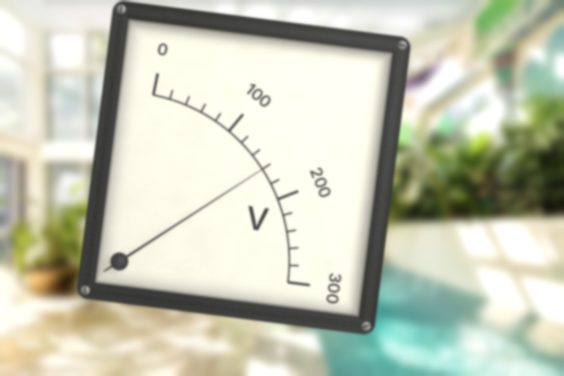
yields 160 V
